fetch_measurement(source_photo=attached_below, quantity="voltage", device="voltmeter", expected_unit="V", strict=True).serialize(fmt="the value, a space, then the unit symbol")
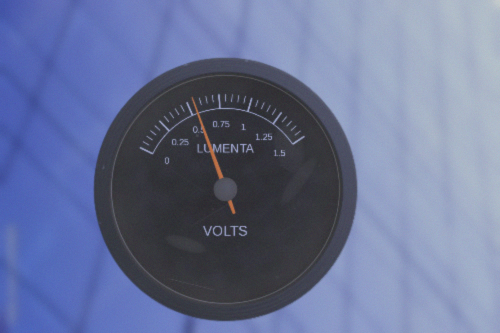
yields 0.55 V
